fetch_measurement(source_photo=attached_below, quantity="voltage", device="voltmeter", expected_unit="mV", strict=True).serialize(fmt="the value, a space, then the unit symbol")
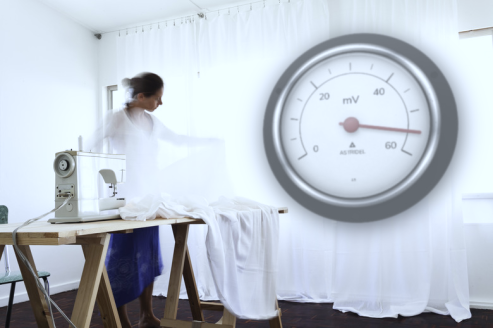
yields 55 mV
